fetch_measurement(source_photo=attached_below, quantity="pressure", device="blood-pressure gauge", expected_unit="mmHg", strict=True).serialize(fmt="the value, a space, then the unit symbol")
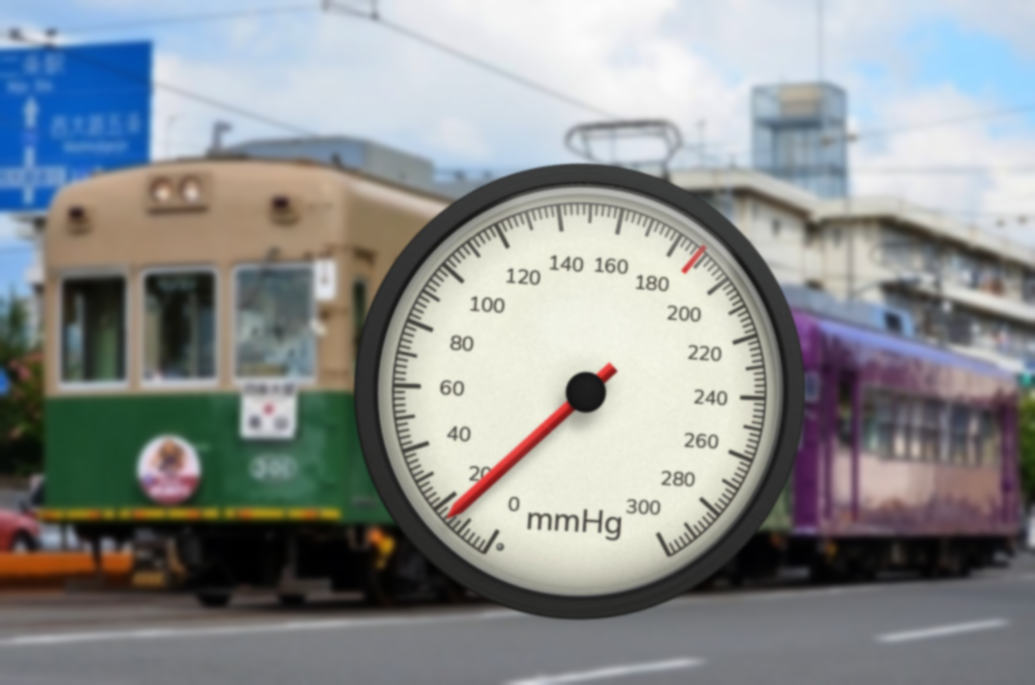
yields 16 mmHg
